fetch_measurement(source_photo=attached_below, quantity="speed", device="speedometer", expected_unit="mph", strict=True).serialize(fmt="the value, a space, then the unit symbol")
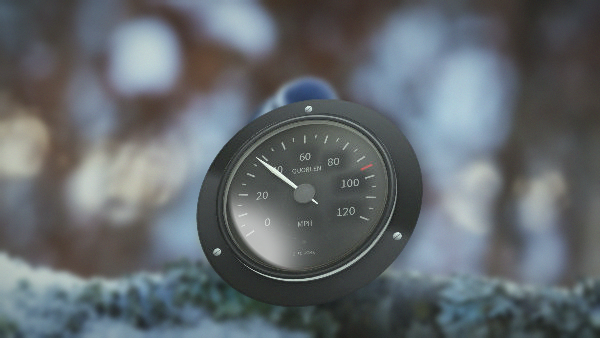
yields 37.5 mph
